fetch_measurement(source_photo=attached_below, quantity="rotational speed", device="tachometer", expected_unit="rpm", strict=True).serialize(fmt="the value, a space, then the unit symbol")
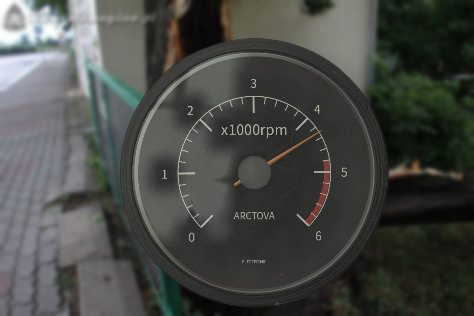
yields 4300 rpm
